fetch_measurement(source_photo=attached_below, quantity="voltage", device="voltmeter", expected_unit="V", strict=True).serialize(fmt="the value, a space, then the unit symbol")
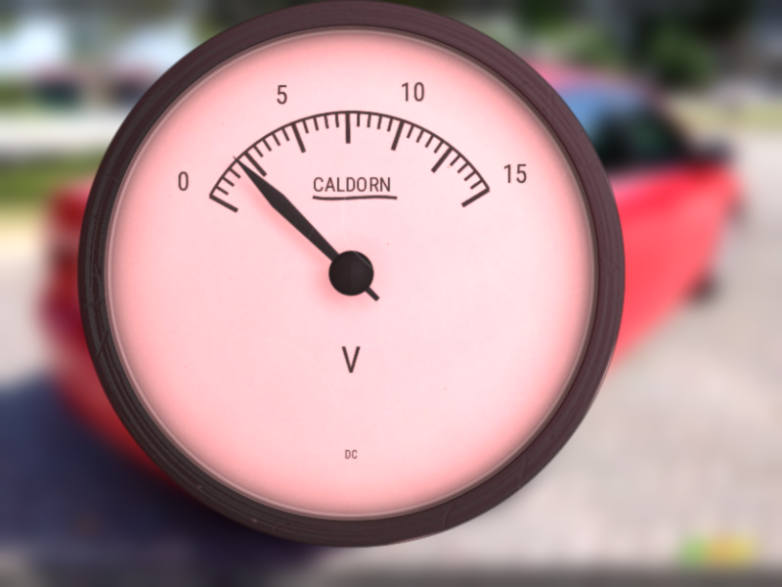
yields 2 V
